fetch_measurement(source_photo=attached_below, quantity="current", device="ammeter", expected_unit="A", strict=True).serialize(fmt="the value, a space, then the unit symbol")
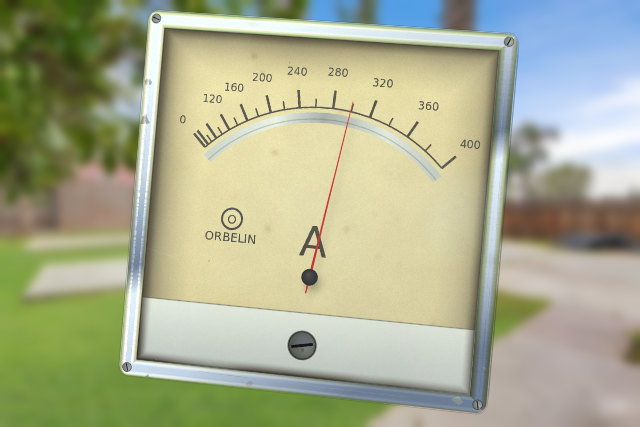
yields 300 A
